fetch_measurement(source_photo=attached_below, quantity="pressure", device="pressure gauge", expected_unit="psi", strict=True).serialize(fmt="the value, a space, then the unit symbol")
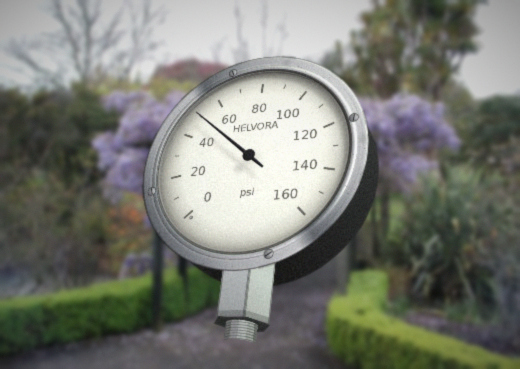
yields 50 psi
